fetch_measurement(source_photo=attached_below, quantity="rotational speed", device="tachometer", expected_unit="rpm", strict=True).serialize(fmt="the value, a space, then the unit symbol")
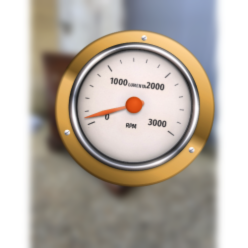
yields 100 rpm
